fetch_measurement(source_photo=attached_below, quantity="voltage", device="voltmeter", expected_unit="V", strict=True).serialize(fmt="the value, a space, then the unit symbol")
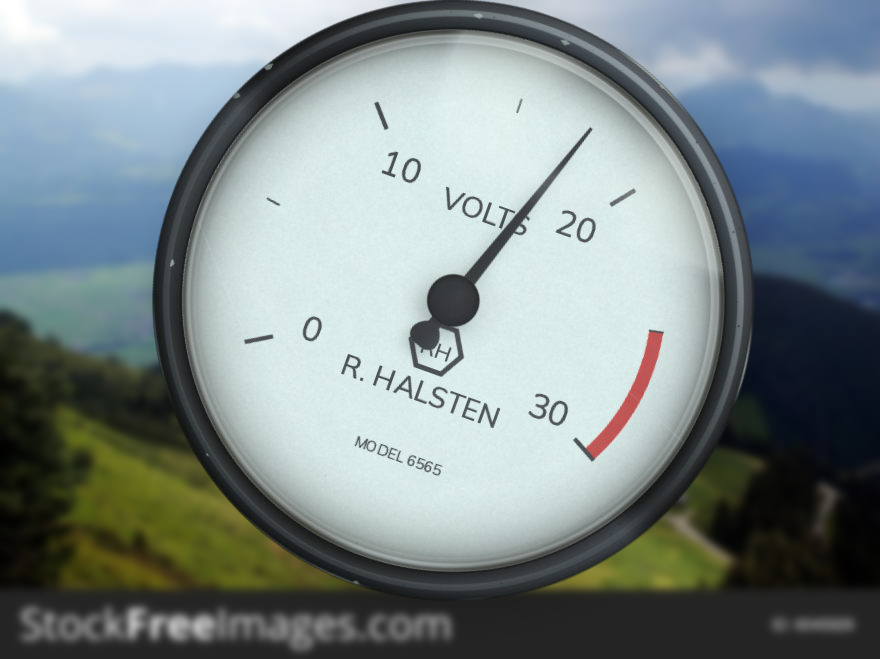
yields 17.5 V
